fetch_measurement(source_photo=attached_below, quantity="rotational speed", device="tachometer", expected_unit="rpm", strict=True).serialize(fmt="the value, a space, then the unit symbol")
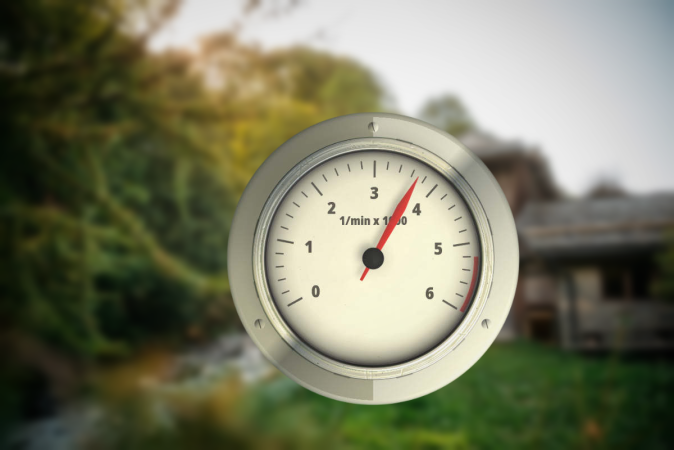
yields 3700 rpm
